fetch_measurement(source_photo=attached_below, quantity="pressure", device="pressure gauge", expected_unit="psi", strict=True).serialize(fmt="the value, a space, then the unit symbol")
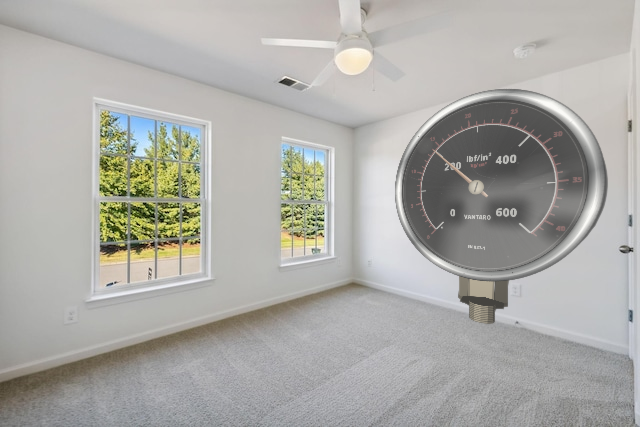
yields 200 psi
